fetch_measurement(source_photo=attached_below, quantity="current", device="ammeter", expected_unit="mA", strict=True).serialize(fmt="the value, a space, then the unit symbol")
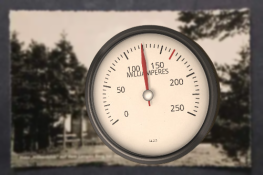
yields 125 mA
